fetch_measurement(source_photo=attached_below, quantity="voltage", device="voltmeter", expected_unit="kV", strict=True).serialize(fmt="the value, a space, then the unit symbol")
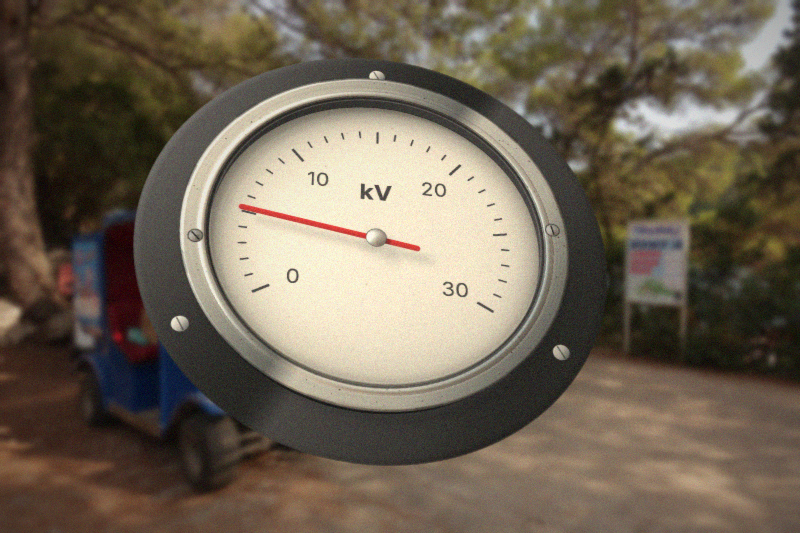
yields 5 kV
